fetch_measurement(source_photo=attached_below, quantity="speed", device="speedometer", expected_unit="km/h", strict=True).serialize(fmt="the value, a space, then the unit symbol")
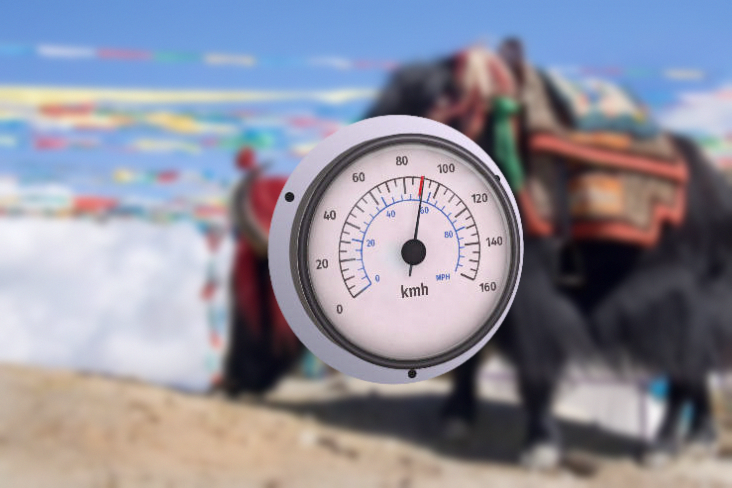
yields 90 km/h
